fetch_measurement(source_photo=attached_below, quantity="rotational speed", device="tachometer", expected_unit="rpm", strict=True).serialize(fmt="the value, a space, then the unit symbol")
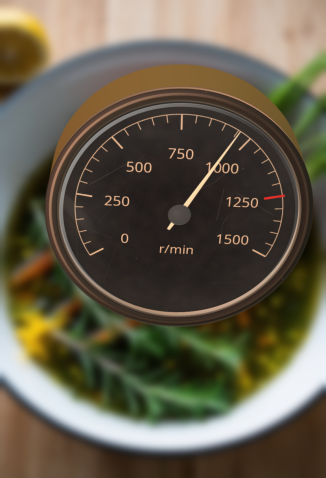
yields 950 rpm
